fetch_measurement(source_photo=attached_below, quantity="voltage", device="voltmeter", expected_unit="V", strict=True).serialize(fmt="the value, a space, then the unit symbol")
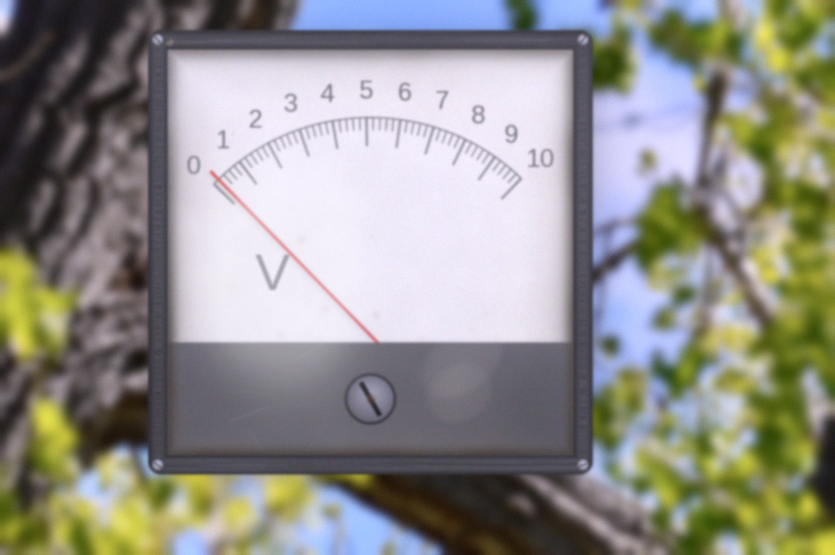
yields 0.2 V
